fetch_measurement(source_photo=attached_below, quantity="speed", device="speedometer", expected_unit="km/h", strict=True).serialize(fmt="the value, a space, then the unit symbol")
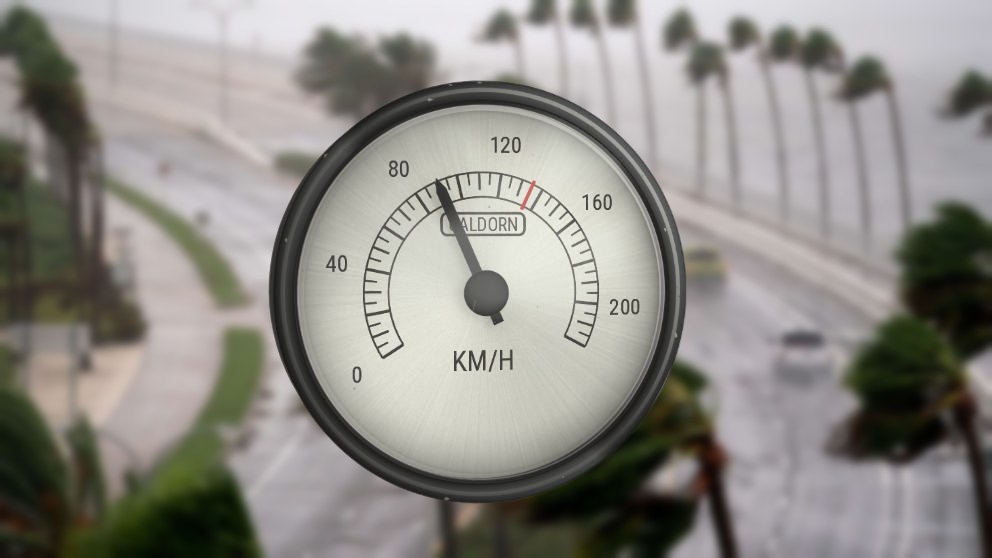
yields 90 km/h
